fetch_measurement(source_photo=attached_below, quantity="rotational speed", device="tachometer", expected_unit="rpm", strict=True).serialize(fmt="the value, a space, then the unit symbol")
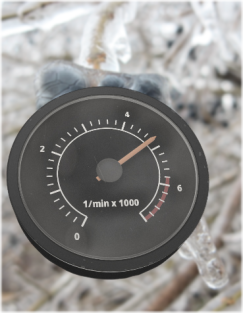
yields 4800 rpm
